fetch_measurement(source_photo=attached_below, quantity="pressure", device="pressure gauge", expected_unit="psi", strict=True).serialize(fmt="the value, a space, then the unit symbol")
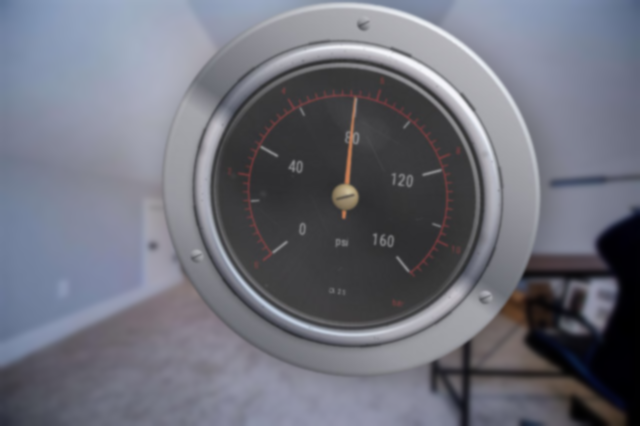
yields 80 psi
